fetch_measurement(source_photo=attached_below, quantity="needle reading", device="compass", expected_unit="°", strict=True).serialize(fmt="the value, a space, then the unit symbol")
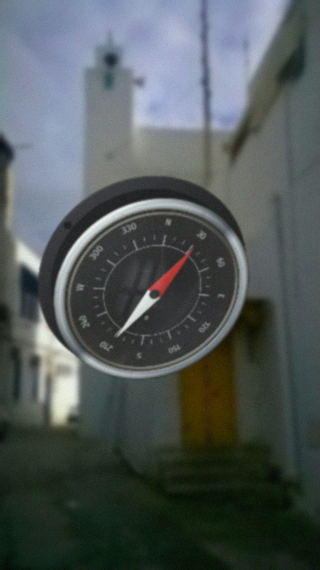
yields 30 °
